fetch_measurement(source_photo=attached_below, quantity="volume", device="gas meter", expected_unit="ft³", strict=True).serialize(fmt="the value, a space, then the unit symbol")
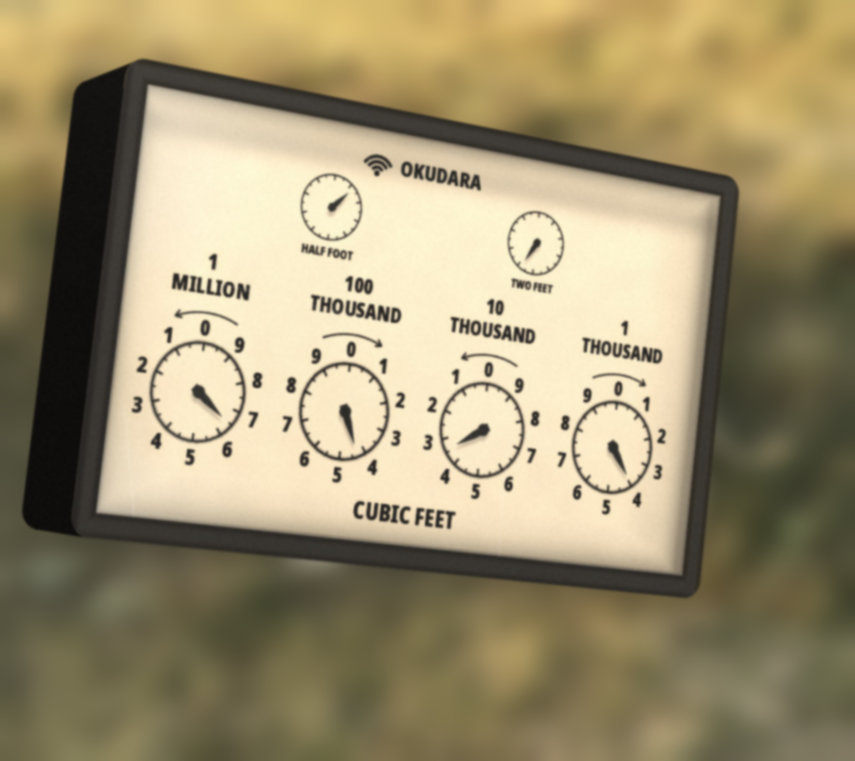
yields 643400 ft³
